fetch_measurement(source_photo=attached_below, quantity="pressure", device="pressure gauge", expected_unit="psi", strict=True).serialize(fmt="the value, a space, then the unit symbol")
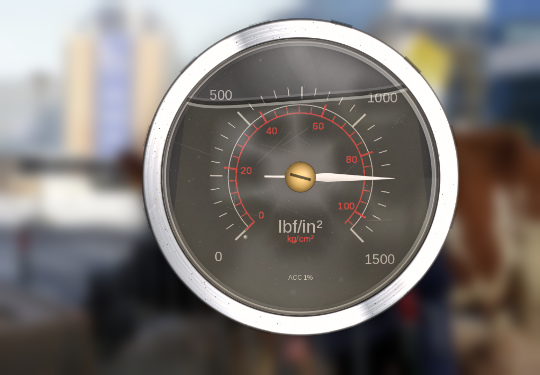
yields 1250 psi
